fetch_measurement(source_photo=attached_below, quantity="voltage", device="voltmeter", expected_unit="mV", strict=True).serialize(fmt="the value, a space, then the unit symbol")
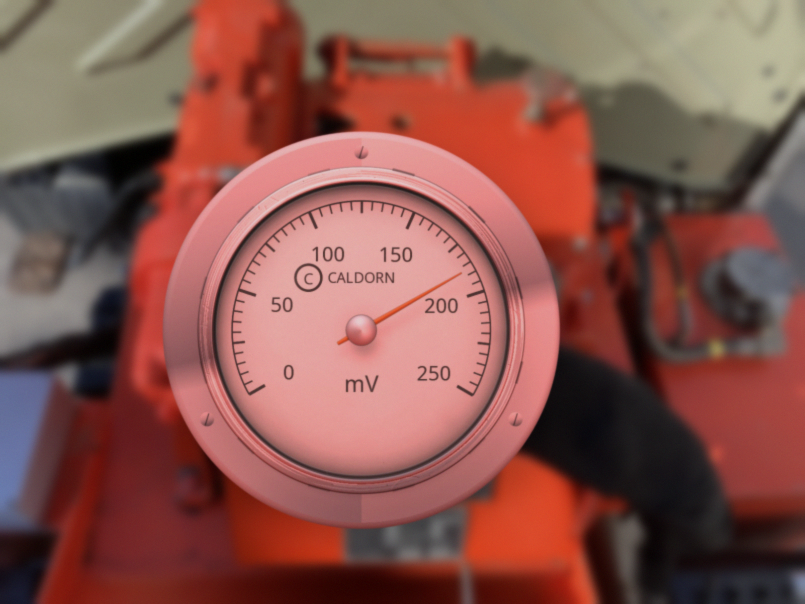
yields 187.5 mV
